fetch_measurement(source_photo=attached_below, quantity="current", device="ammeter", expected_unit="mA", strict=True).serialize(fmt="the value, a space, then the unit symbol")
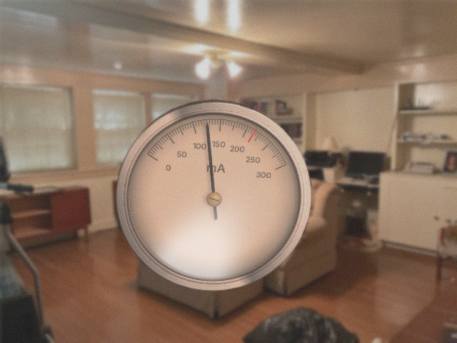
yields 125 mA
